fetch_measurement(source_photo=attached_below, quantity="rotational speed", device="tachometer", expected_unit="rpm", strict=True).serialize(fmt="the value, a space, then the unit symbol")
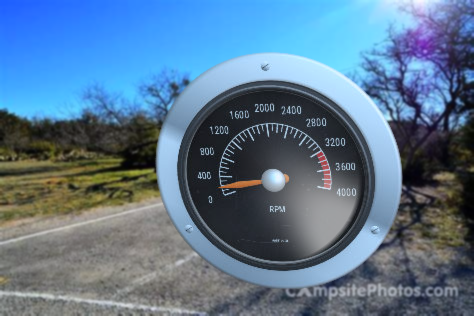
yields 200 rpm
